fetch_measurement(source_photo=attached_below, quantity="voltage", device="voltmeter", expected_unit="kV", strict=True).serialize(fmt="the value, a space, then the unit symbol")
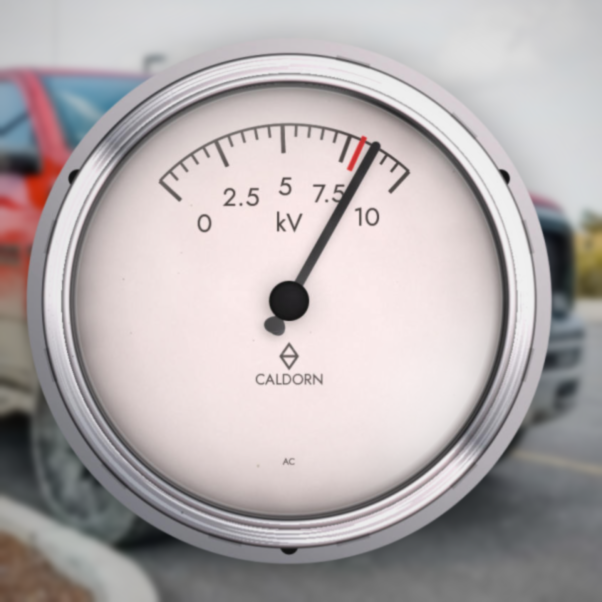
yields 8.5 kV
